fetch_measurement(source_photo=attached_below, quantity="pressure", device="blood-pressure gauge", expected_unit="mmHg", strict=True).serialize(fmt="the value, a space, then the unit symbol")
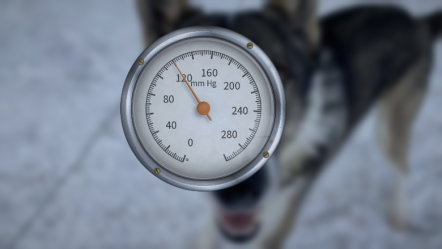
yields 120 mmHg
